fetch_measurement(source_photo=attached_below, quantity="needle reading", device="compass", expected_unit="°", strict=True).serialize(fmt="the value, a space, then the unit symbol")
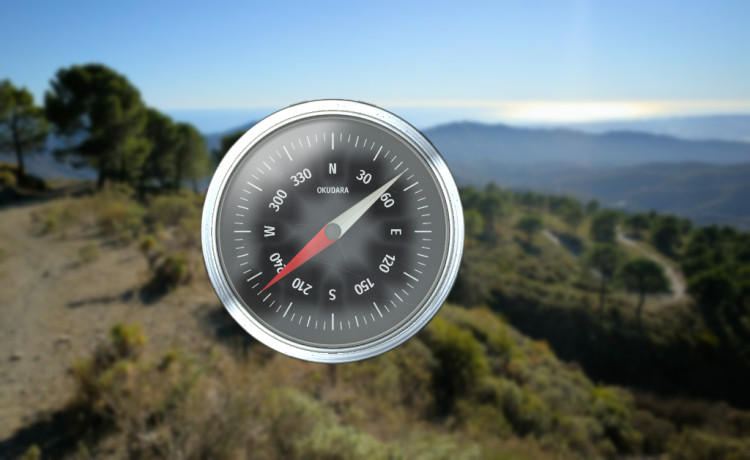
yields 230 °
